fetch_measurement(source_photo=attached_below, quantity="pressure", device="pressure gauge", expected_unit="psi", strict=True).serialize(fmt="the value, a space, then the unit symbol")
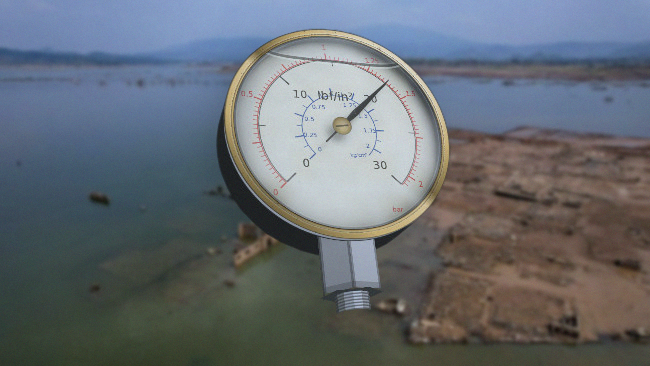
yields 20 psi
